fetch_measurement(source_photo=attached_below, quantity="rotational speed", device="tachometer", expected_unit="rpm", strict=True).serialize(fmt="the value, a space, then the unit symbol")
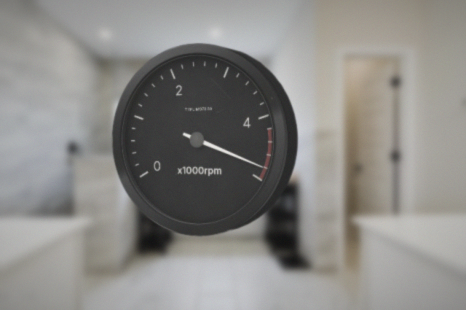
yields 4800 rpm
